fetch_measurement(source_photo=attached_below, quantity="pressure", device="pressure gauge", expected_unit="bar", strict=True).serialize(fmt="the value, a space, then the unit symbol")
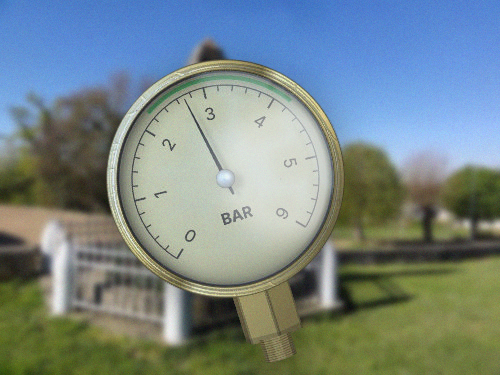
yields 2.7 bar
